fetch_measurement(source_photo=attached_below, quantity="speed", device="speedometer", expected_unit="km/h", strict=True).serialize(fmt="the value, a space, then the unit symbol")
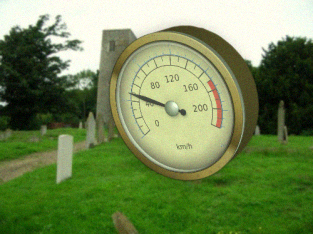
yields 50 km/h
